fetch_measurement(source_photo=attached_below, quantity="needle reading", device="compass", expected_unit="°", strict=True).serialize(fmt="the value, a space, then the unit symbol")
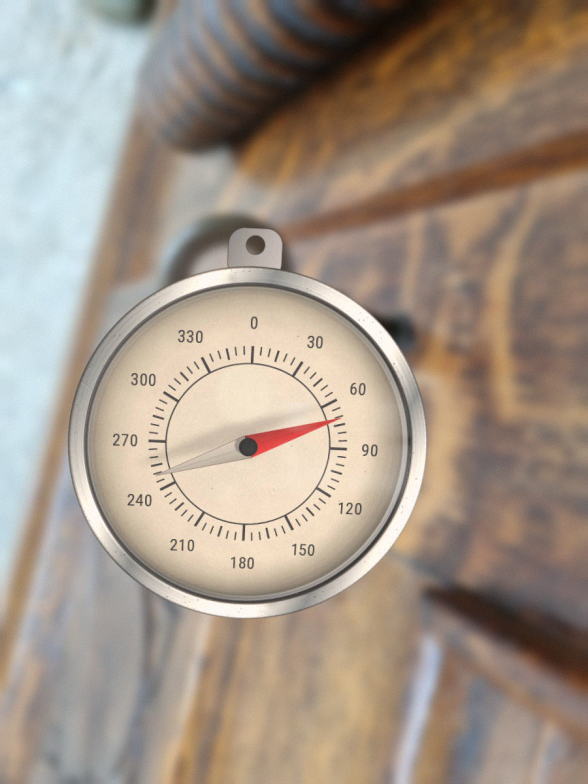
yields 70 °
